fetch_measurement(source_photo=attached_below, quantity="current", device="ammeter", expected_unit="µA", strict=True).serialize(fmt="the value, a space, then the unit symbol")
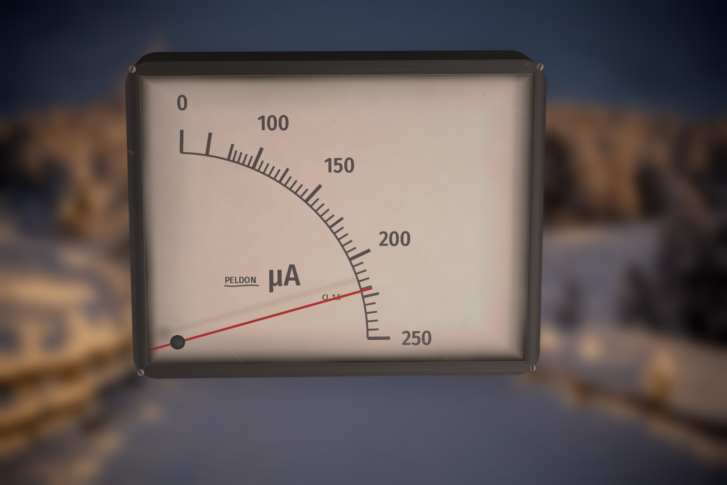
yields 220 µA
